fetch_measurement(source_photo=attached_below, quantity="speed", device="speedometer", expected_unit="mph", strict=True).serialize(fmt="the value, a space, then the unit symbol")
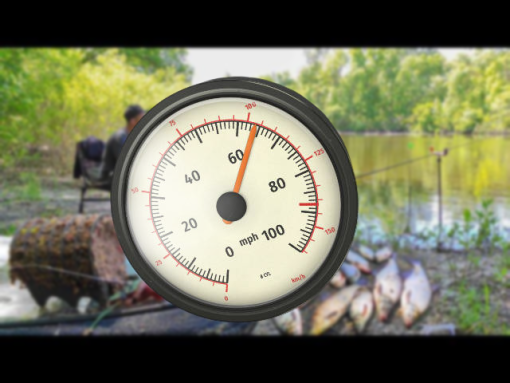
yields 64 mph
